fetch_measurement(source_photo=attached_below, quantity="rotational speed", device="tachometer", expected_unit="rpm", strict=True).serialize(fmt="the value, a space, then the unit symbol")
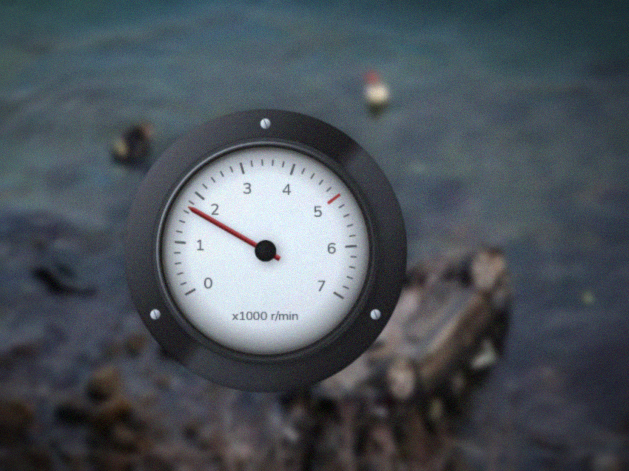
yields 1700 rpm
